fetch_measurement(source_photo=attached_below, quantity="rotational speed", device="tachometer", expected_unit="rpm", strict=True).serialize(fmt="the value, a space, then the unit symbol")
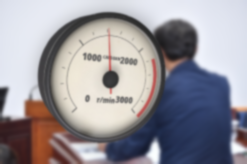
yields 1400 rpm
